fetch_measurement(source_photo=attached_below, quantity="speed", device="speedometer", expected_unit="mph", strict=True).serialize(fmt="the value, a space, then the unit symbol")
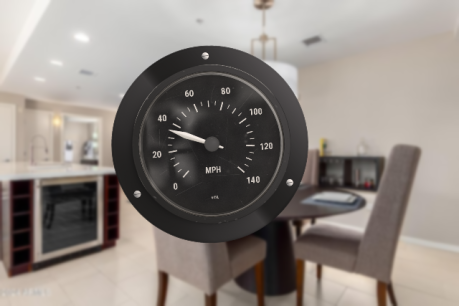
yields 35 mph
